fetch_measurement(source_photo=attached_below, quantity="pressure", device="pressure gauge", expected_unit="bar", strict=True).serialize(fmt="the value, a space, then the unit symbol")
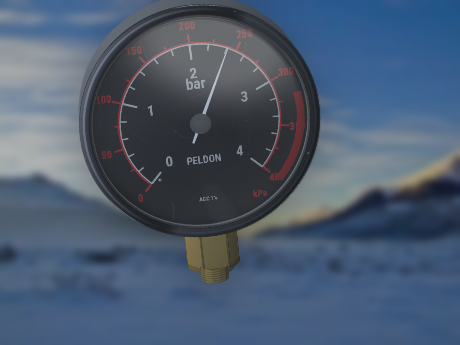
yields 2.4 bar
